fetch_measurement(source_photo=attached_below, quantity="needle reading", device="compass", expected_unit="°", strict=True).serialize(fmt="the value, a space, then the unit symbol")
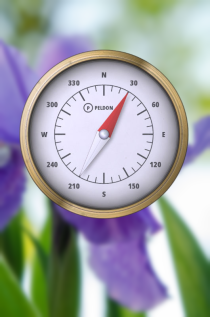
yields 30 °
